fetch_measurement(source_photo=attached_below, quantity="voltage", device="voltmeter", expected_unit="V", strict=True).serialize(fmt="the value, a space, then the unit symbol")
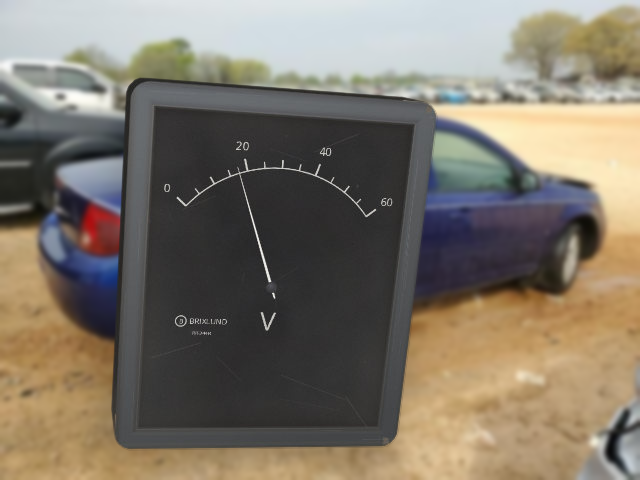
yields 17.5 V
